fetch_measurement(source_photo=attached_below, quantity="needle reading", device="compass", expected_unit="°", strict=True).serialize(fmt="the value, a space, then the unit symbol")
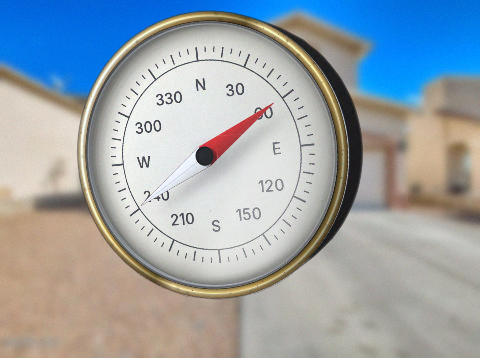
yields 60 °
